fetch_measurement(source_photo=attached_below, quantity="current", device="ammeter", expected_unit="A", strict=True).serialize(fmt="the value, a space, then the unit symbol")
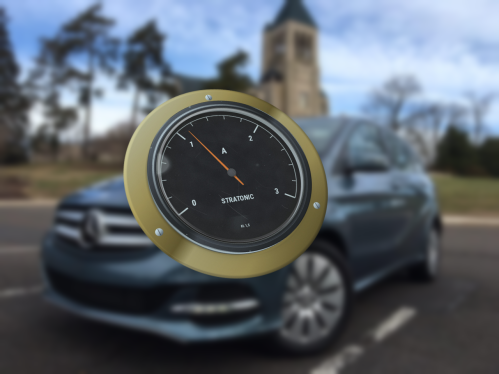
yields 1.1 A
